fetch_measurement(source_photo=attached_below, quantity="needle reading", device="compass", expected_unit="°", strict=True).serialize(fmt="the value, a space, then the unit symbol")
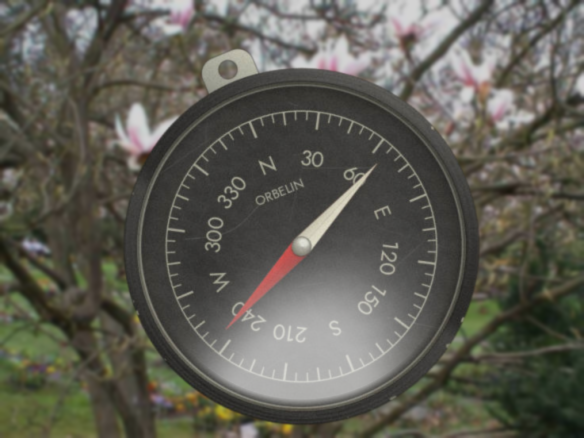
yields 245 °
